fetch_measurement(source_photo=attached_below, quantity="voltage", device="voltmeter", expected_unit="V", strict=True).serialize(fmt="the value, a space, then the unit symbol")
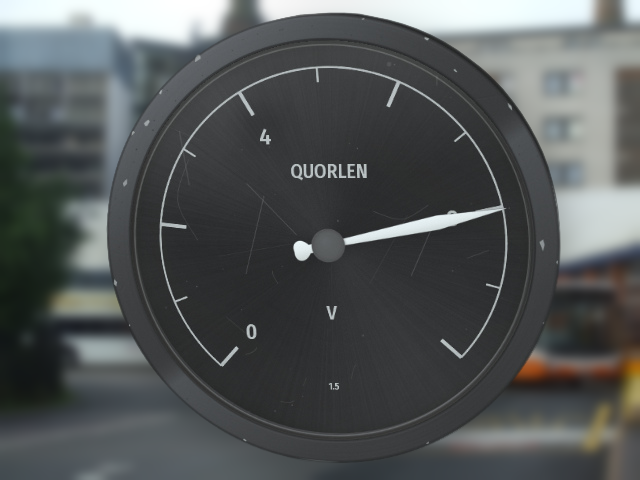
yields 8 V
